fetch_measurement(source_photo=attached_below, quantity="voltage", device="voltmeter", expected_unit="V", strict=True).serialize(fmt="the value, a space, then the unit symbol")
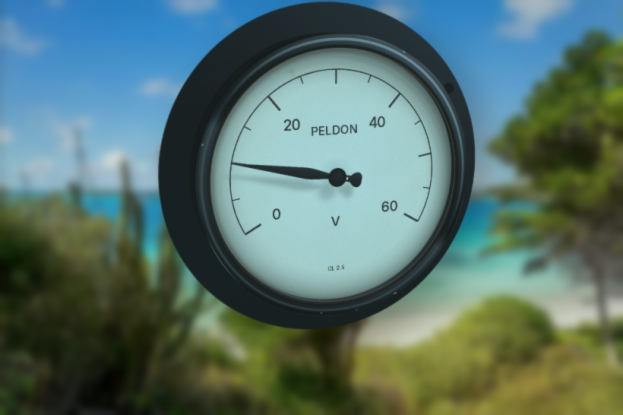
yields 10 V
